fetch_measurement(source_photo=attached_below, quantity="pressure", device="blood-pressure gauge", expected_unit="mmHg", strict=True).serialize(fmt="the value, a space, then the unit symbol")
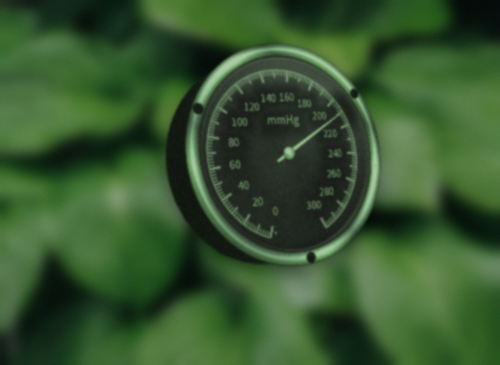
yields 210 mmHg
